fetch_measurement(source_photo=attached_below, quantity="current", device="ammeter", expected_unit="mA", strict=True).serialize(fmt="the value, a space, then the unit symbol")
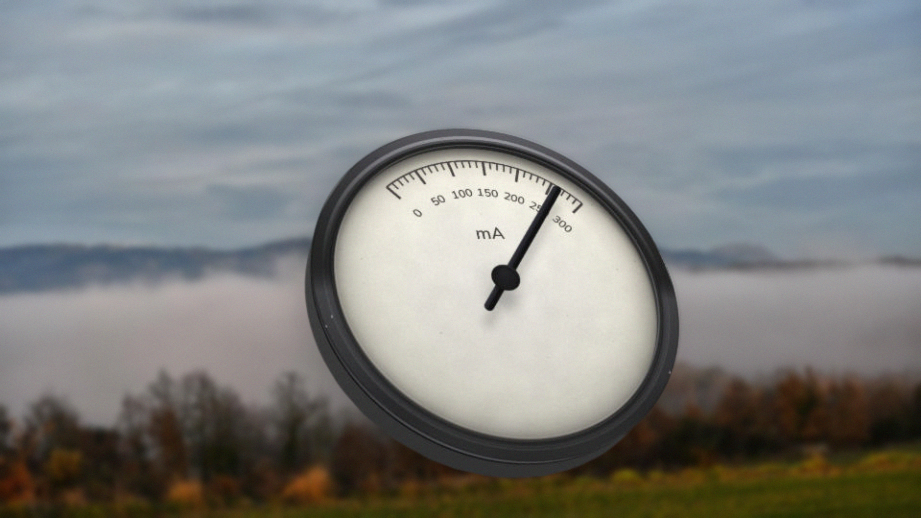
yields 260 mA
